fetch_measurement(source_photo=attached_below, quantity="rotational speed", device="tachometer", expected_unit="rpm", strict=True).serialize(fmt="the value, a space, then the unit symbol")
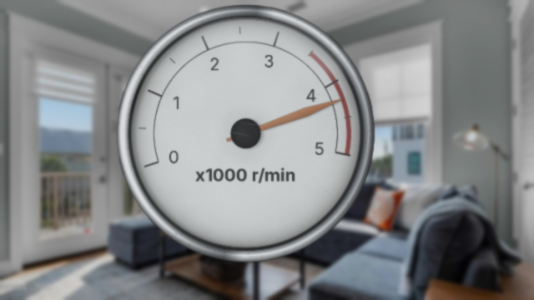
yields 4250 rpm
